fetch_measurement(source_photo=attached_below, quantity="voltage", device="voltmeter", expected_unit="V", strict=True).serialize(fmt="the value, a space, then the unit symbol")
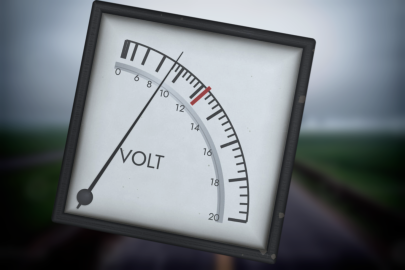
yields 9.2 V
